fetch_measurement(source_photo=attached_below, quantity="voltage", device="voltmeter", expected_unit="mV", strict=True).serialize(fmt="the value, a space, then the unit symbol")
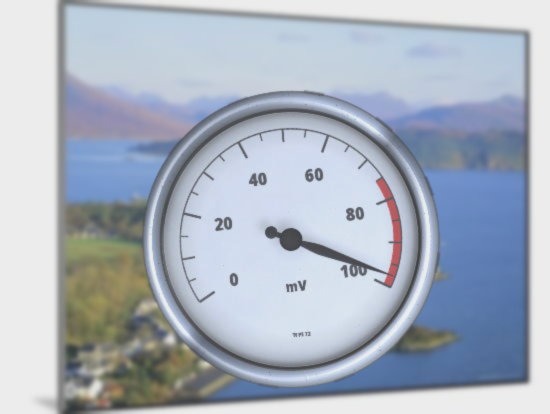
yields 97.5 mV
